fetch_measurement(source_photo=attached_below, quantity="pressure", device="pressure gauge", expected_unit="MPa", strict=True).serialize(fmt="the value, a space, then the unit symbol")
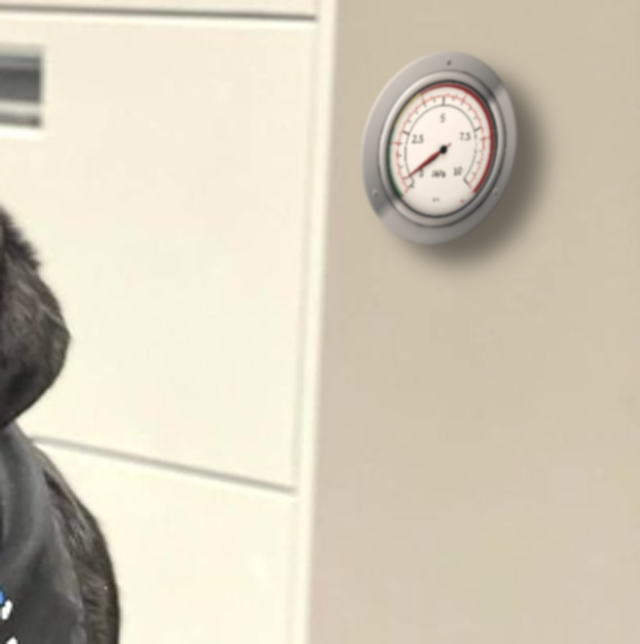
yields 0.5 MPa
